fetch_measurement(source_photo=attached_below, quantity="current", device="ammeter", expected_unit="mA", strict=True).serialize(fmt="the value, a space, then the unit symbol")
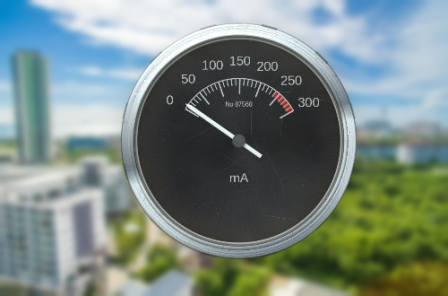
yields 10 mA
